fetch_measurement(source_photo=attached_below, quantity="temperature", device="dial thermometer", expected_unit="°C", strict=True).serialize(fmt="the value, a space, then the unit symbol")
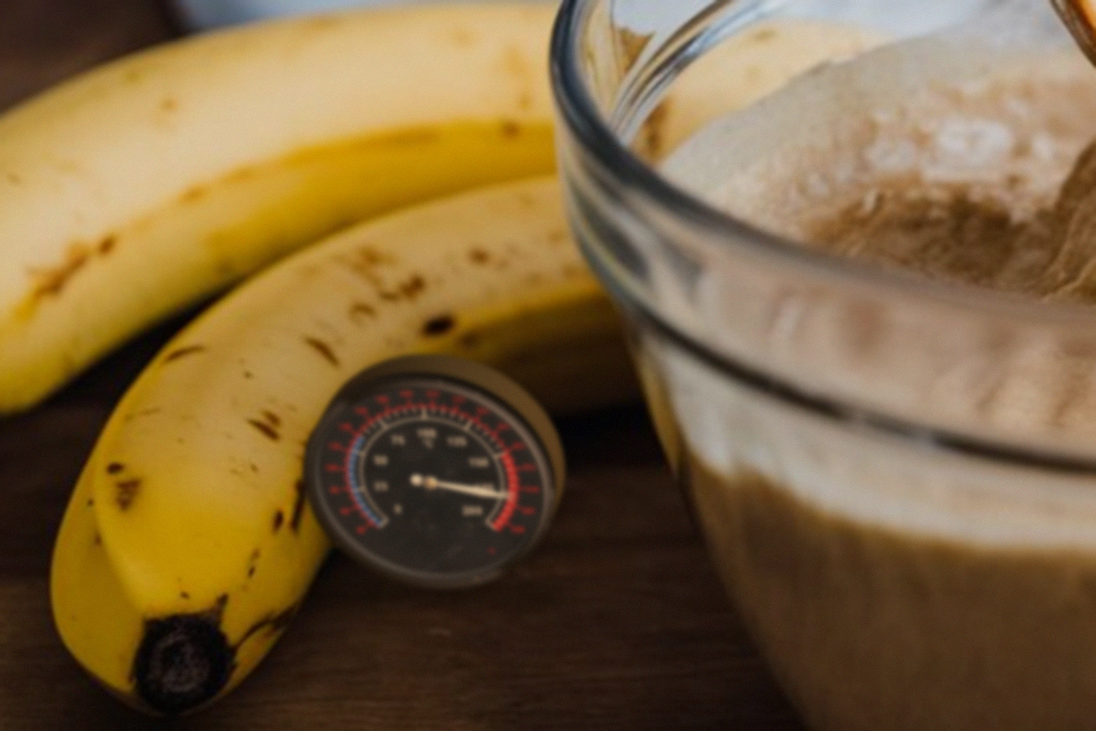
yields 175 °C
